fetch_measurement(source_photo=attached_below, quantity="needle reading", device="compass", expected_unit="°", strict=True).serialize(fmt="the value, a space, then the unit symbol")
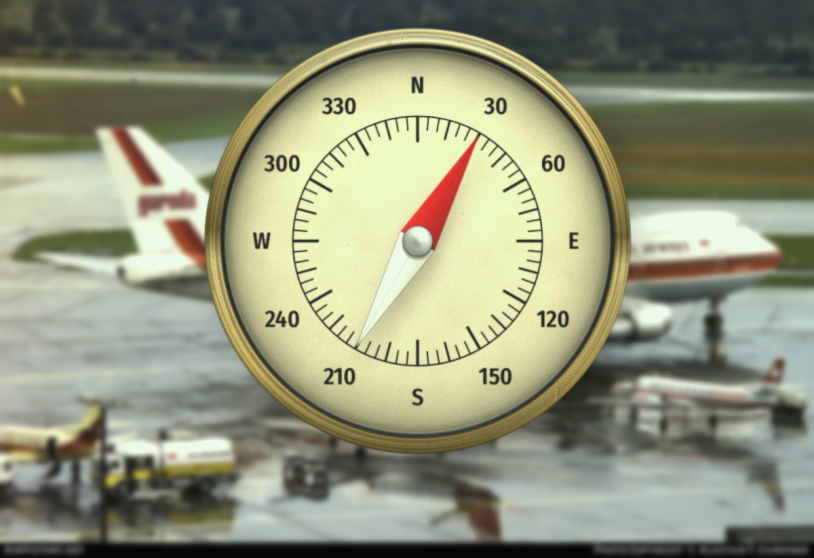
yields 30 °
